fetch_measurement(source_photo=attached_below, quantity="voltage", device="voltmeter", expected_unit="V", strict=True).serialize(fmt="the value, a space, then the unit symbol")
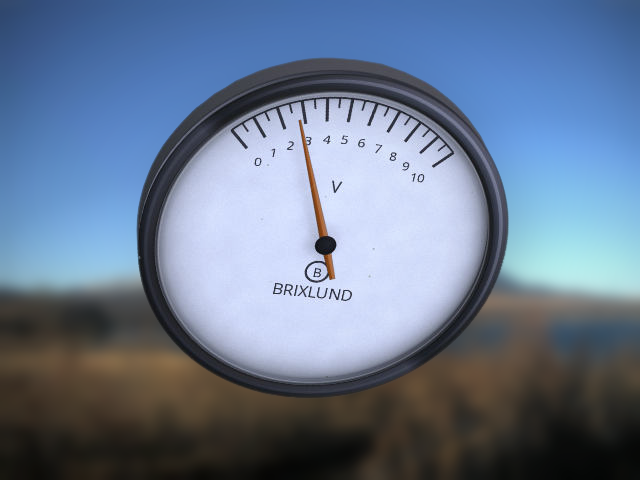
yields 2.75 V
